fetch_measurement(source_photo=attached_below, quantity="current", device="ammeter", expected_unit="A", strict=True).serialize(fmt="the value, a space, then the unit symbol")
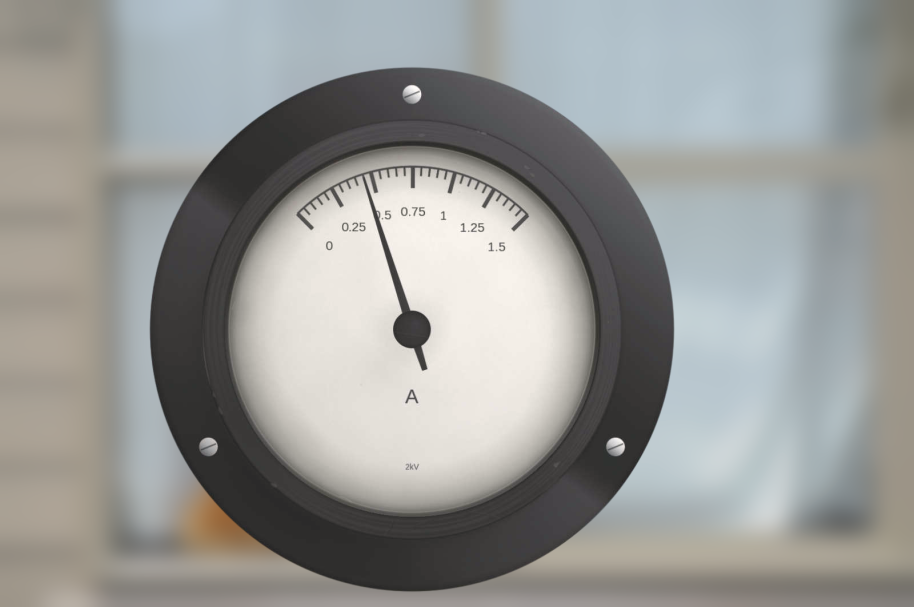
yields 0.45 A
